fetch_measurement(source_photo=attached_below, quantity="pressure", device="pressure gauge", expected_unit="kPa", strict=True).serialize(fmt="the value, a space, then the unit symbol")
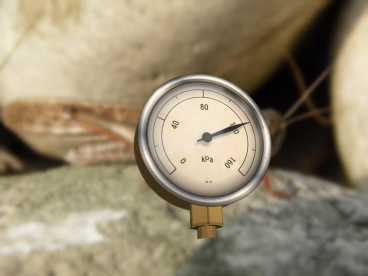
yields 120 kPa
